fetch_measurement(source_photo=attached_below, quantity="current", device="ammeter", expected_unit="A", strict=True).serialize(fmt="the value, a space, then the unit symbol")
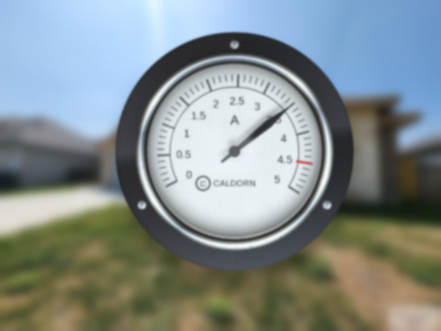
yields 3.5 A
